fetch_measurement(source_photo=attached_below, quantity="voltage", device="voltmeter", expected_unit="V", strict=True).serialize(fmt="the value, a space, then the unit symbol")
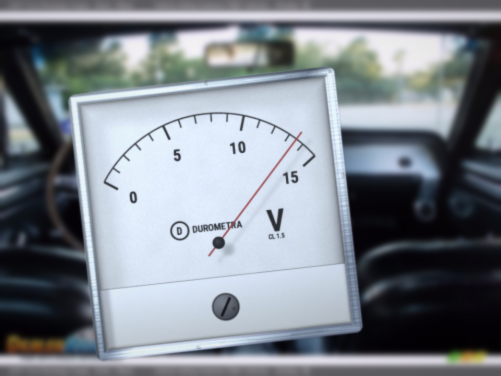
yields 13.5 V
